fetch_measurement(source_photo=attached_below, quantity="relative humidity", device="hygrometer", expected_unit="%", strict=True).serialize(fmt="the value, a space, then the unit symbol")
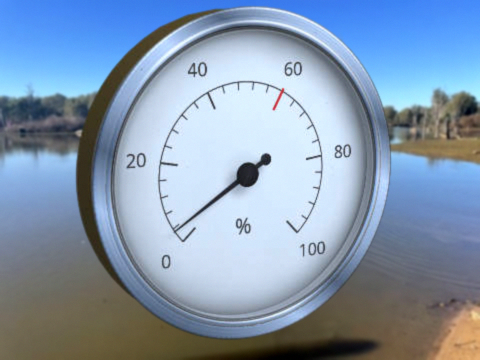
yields 4 %
